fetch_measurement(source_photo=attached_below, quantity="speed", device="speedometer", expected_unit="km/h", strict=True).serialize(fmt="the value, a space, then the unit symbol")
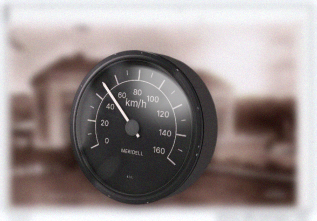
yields 50 km/h
